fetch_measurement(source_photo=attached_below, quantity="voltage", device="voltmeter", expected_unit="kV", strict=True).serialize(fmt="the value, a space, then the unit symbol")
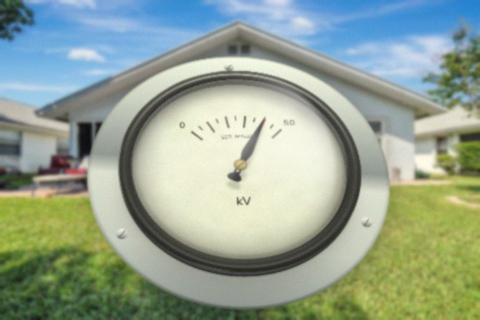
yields 40 kV
